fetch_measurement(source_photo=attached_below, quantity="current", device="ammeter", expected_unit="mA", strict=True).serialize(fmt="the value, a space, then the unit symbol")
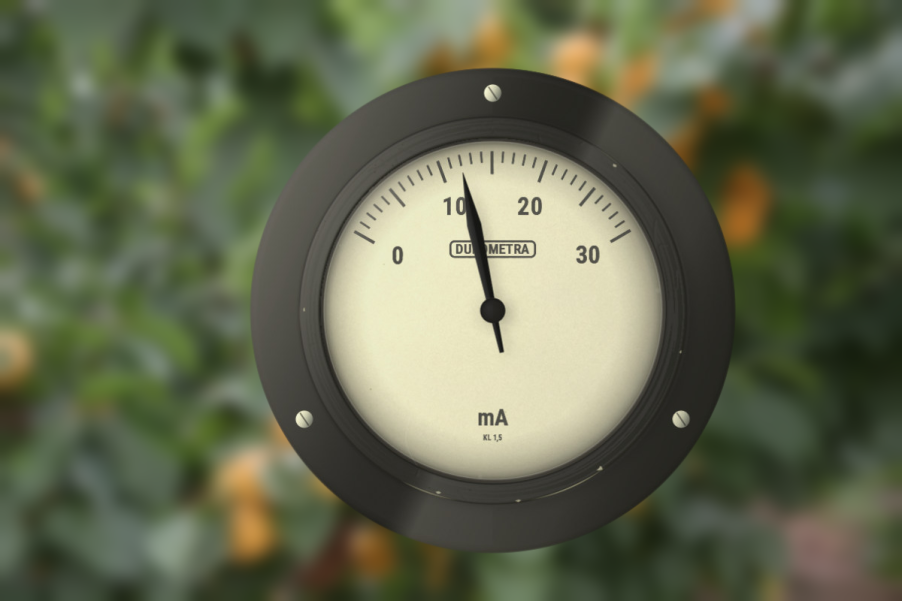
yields 12 mA
